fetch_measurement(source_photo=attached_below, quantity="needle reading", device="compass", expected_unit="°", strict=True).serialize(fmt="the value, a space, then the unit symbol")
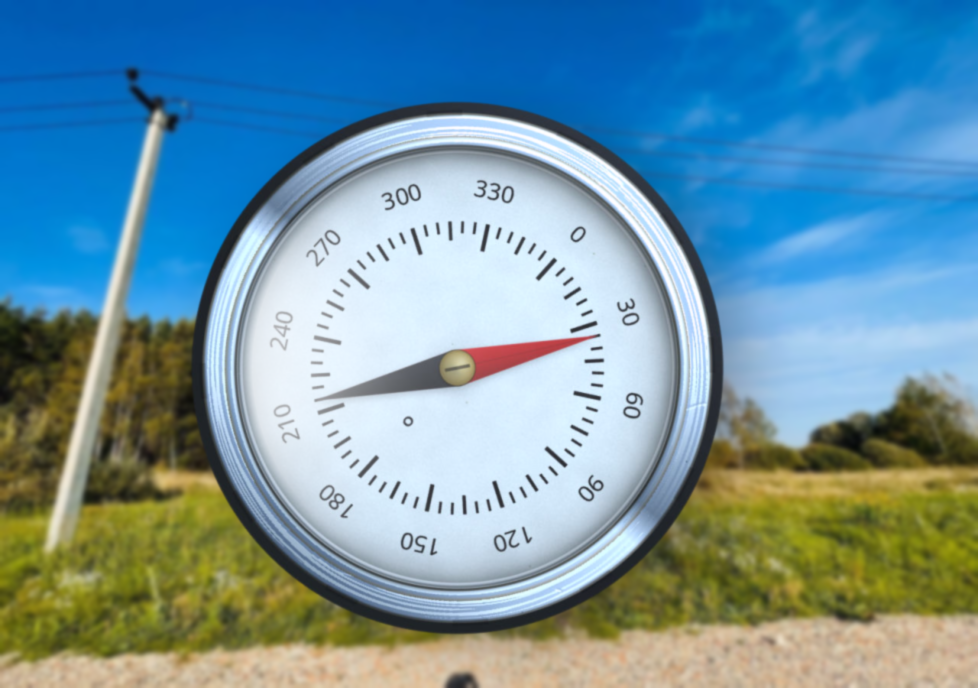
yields 35 °
